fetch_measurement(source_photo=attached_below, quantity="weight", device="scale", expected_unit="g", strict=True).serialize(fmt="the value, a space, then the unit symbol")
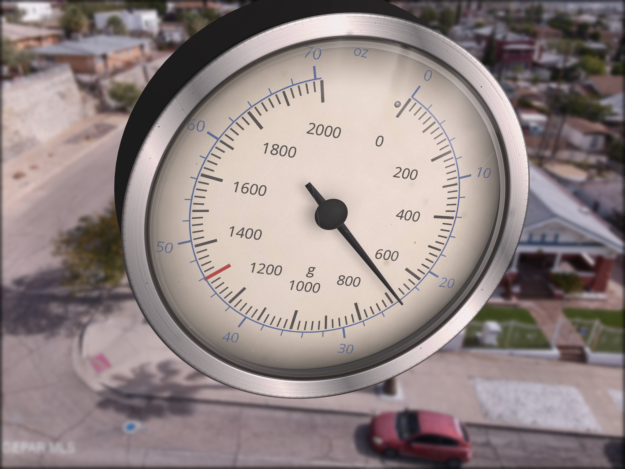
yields 680 g
